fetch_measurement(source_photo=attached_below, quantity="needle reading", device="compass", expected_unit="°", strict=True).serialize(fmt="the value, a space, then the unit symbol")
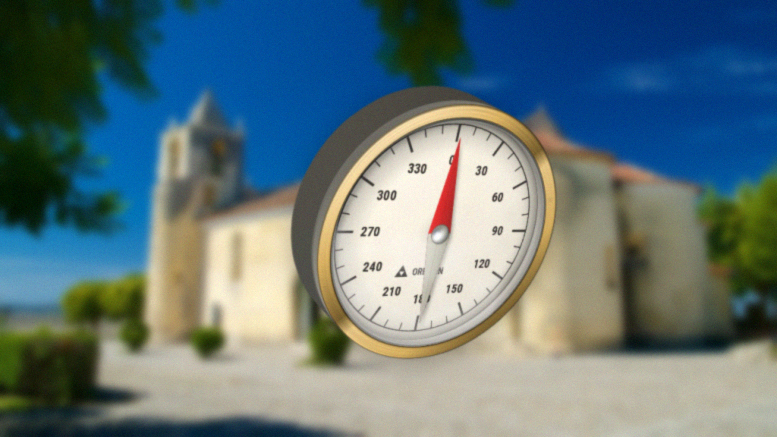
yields 0 °
